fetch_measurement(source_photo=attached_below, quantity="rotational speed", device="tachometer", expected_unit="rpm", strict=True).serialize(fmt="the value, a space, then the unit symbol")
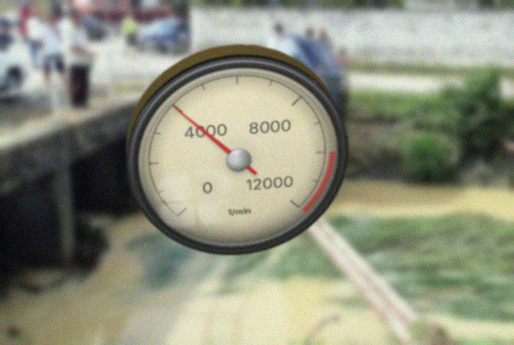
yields 4000 rpm
